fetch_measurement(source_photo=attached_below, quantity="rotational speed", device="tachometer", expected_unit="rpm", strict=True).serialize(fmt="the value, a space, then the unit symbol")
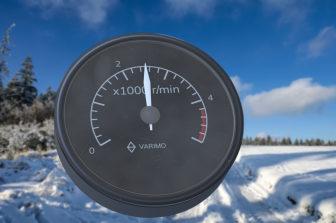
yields 2500 rpm
